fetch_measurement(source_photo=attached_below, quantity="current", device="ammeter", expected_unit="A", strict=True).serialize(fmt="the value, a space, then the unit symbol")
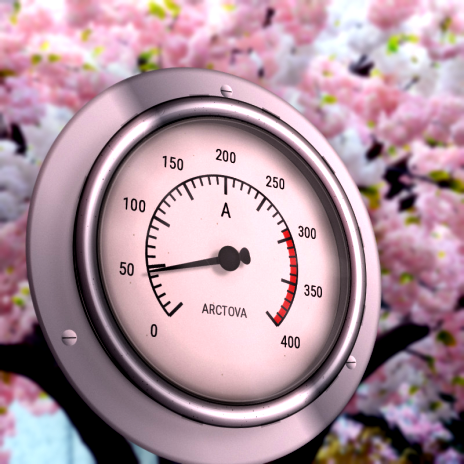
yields 45 A
